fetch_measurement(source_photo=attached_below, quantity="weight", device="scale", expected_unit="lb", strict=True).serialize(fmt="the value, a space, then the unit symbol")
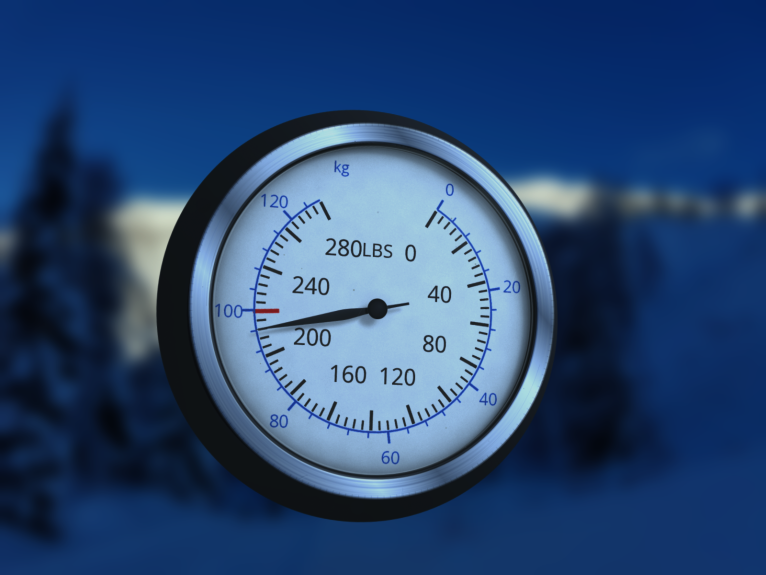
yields 212 lb
